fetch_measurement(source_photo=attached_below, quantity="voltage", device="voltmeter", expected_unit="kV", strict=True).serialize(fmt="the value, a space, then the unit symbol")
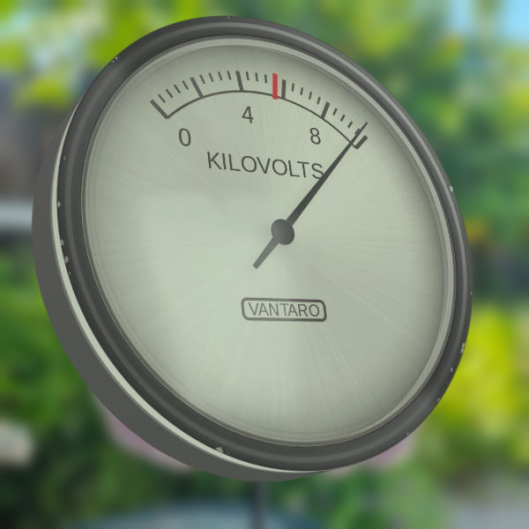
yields 9.6 kV
